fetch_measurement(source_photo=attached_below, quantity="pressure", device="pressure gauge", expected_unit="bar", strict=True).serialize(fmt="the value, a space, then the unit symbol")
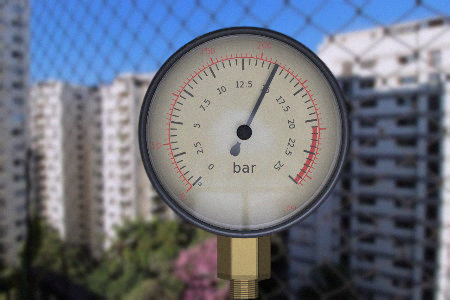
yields 15 bar
